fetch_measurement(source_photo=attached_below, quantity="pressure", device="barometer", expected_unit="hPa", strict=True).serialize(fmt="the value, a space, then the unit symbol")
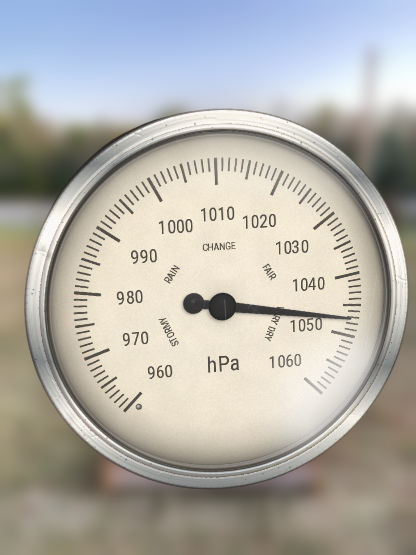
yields 1047 hPa
